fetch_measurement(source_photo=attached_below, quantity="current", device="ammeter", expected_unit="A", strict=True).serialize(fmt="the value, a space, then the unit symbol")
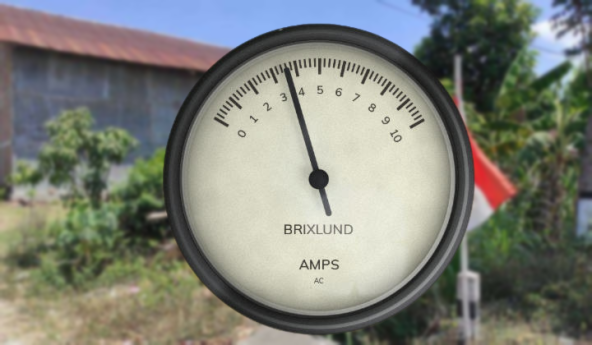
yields 3.6 A
